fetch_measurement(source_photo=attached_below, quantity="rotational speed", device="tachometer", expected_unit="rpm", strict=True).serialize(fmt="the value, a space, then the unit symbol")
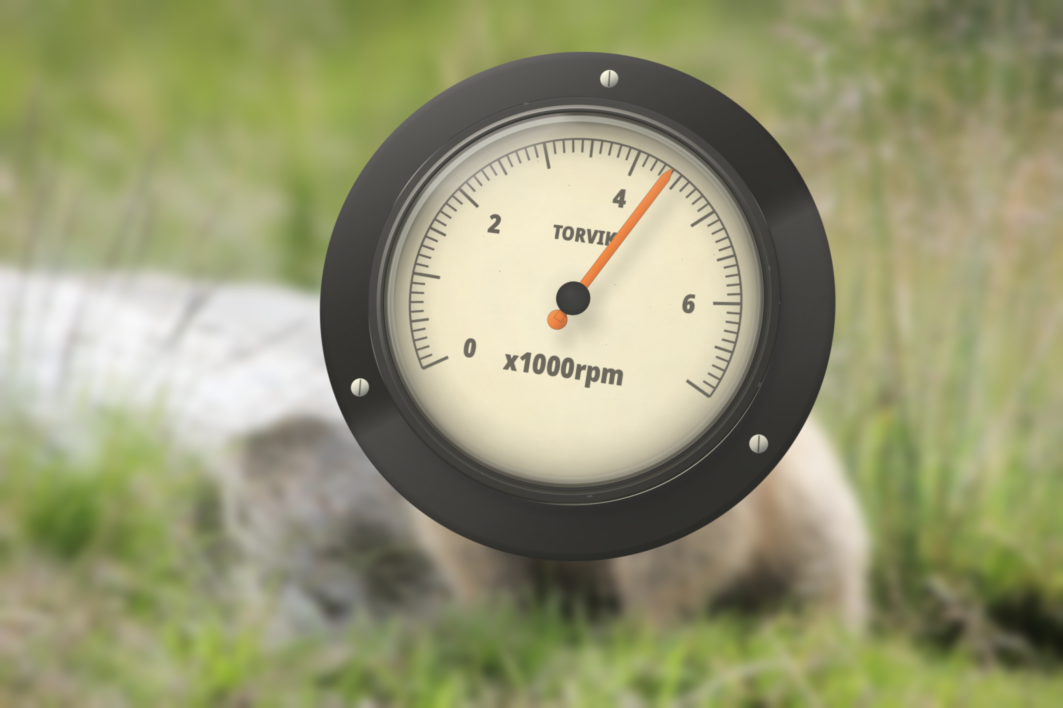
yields 4400 rpm
